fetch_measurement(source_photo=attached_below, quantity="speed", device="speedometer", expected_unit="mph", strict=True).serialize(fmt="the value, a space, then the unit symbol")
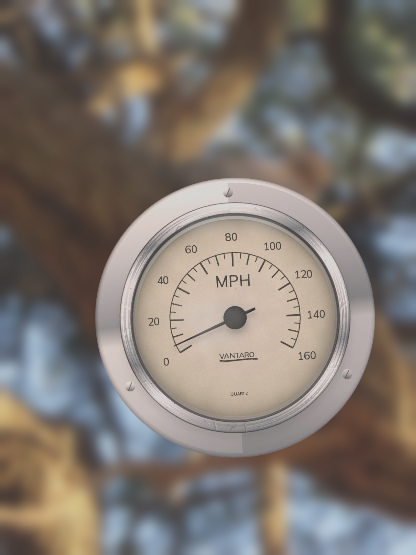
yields 5 mph
